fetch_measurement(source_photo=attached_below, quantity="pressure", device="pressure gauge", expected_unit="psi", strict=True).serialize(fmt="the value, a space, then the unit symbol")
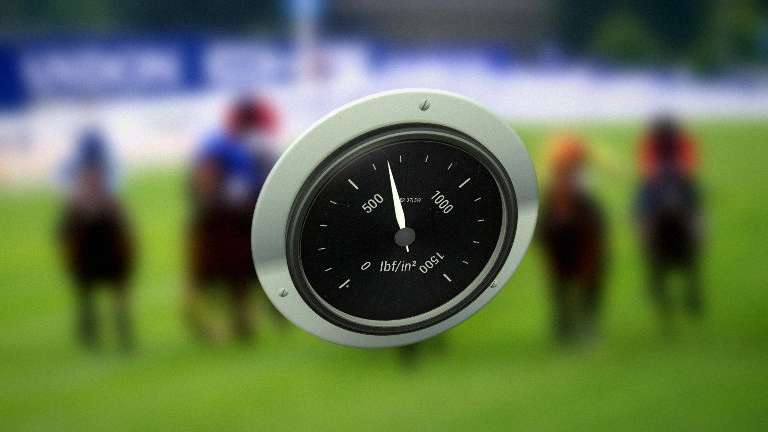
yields 650 psi
